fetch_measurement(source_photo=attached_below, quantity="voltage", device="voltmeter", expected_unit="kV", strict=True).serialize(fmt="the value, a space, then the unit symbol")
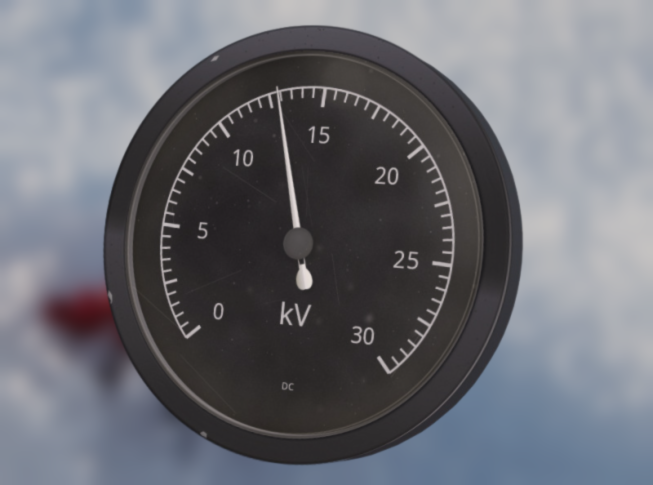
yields 13 kV
